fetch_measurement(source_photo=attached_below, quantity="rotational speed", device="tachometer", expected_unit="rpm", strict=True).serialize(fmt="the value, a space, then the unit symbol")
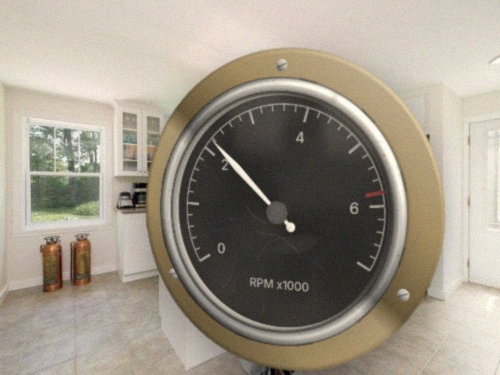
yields 2200 rpm
